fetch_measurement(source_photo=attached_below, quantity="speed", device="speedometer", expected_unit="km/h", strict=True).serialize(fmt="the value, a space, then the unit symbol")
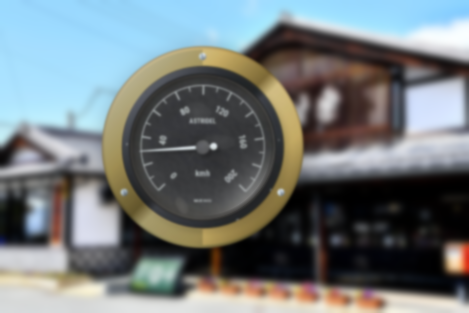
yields 30 km/h
